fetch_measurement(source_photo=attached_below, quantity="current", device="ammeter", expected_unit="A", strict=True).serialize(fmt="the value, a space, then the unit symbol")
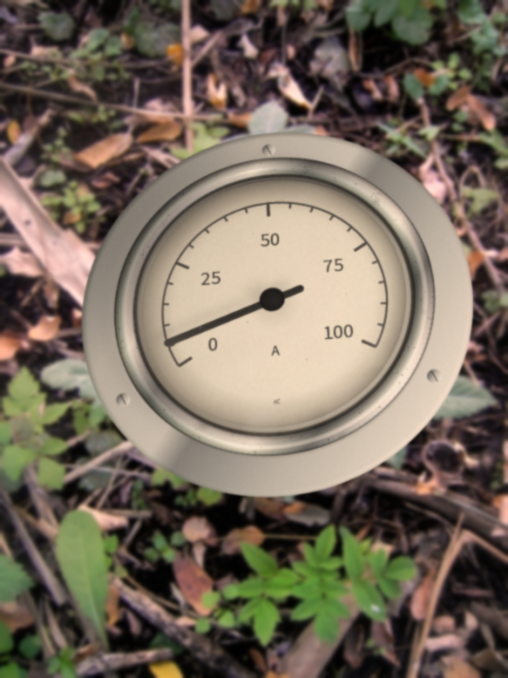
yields 5 A
